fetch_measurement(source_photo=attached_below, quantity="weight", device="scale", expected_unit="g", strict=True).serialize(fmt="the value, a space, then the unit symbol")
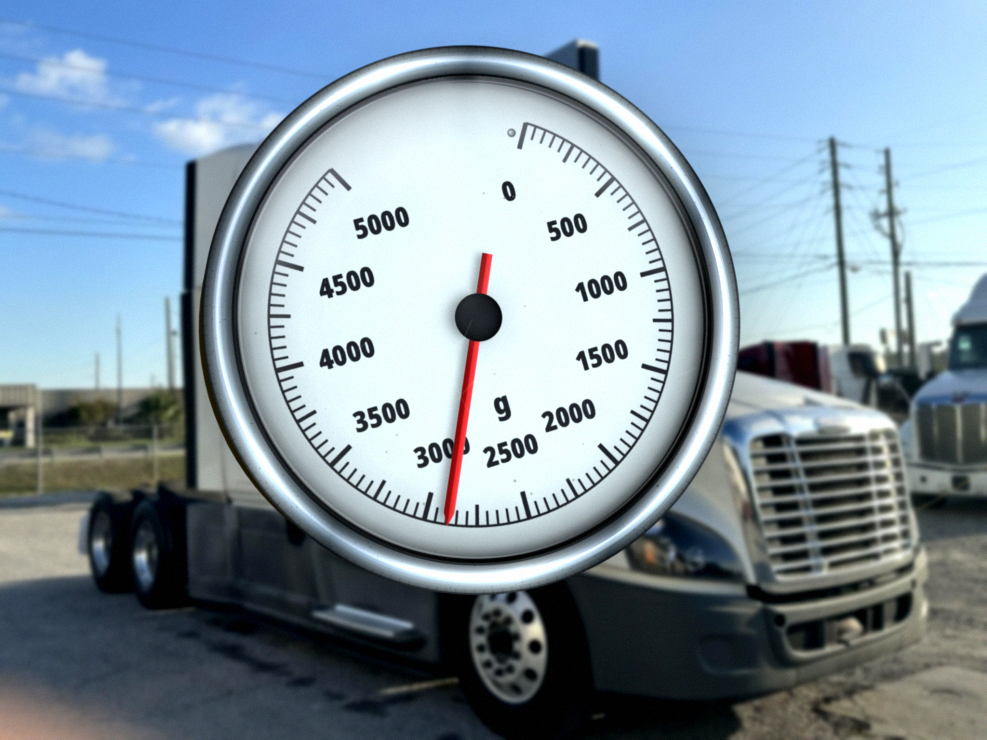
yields 2900 g
